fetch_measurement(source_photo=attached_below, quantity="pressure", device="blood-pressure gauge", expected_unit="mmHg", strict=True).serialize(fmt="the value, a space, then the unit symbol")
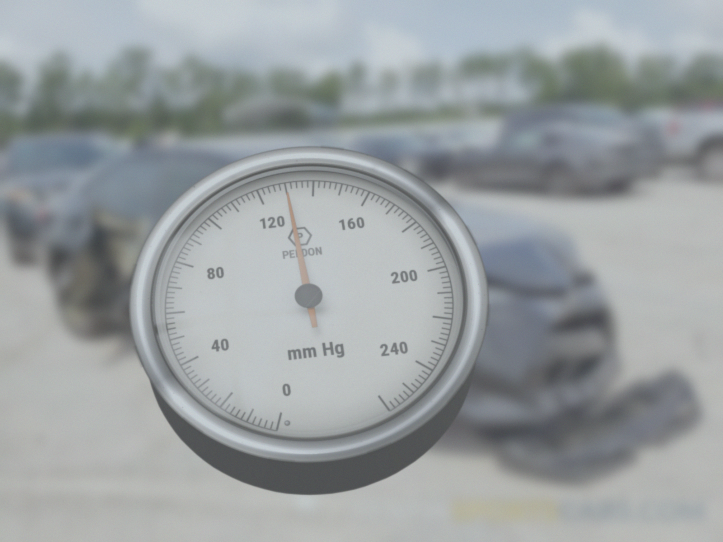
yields 130 mmHg
